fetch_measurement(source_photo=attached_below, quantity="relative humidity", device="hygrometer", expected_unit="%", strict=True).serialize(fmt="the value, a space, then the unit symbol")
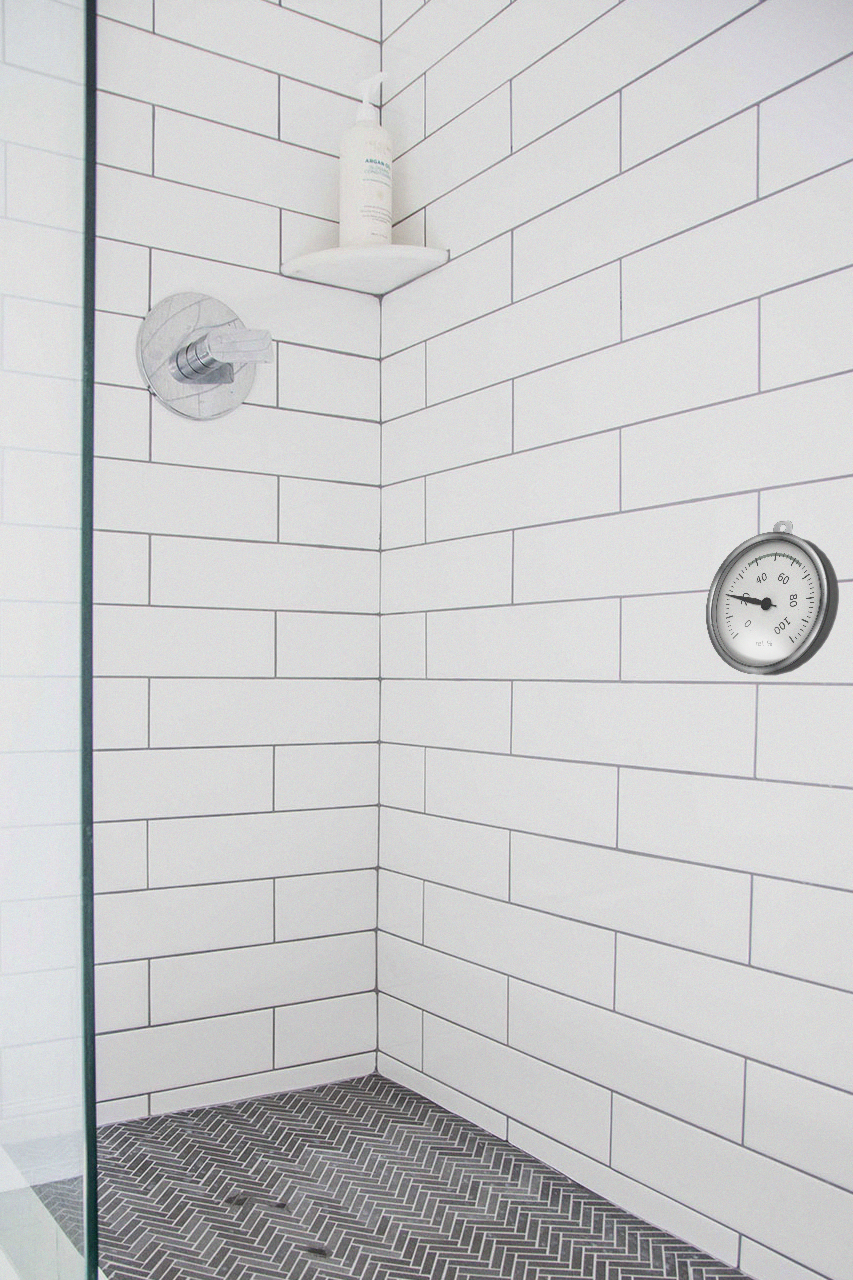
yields 20 %
